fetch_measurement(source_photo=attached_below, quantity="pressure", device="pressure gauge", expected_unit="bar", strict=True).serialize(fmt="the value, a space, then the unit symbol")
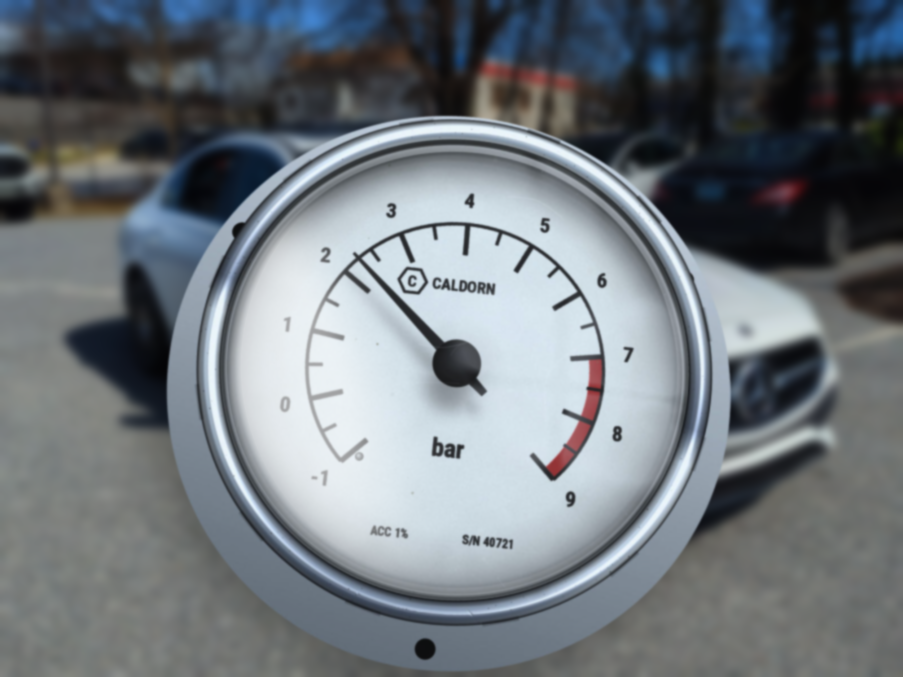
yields 2.25 bar
